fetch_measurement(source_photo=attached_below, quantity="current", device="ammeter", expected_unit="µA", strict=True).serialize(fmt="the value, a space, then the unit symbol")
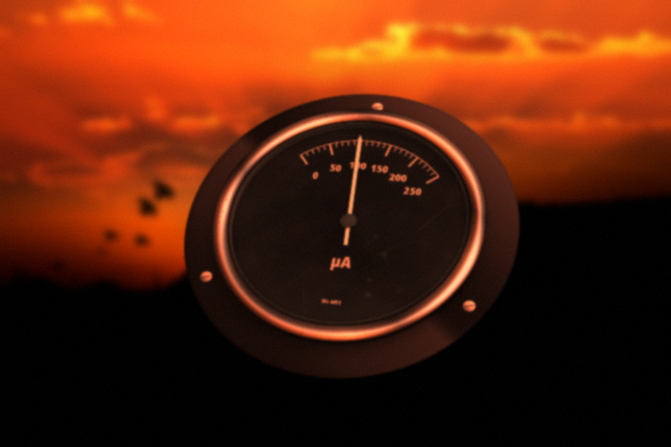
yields 100 µA
